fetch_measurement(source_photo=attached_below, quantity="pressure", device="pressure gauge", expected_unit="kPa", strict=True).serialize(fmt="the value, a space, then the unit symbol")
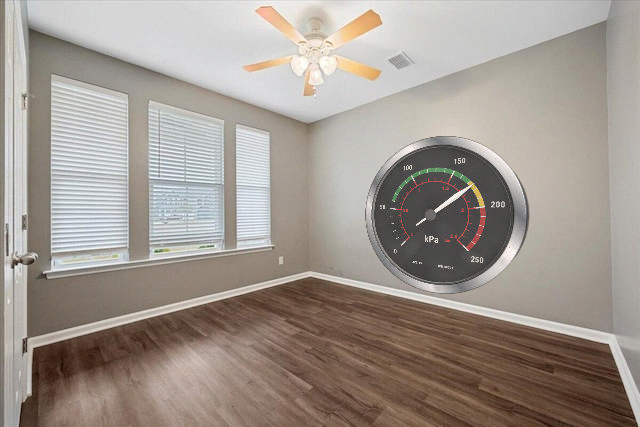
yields 175 kPa
